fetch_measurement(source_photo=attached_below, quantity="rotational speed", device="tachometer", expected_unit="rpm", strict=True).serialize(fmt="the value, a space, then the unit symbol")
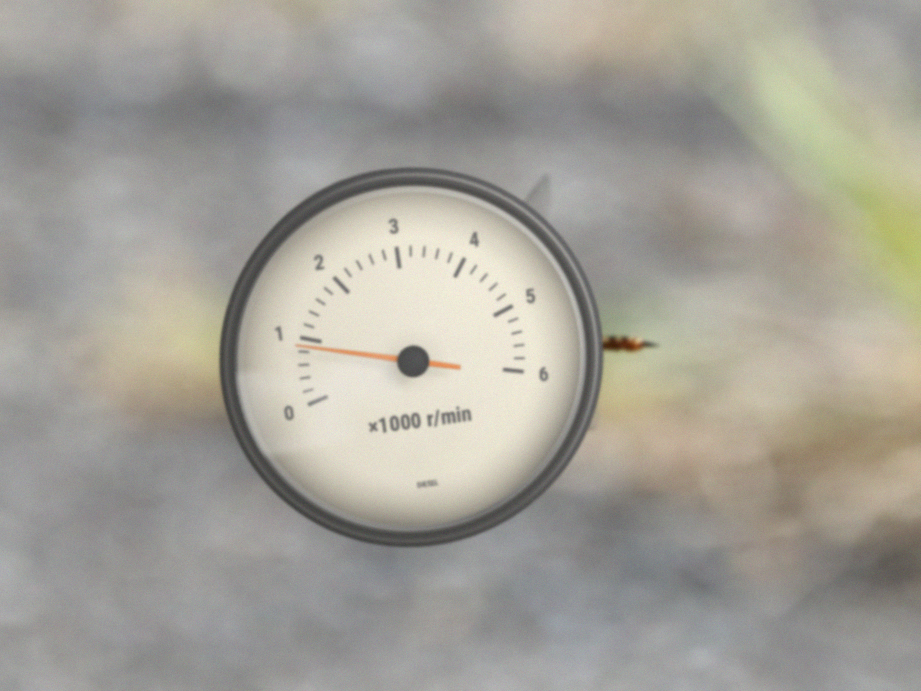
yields 900 rpm
